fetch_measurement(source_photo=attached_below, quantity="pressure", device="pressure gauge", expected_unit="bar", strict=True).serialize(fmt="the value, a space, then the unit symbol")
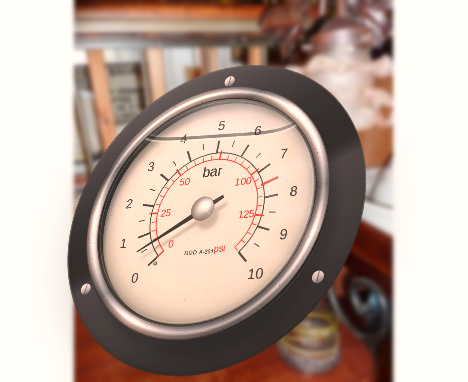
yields 0.5 bar
